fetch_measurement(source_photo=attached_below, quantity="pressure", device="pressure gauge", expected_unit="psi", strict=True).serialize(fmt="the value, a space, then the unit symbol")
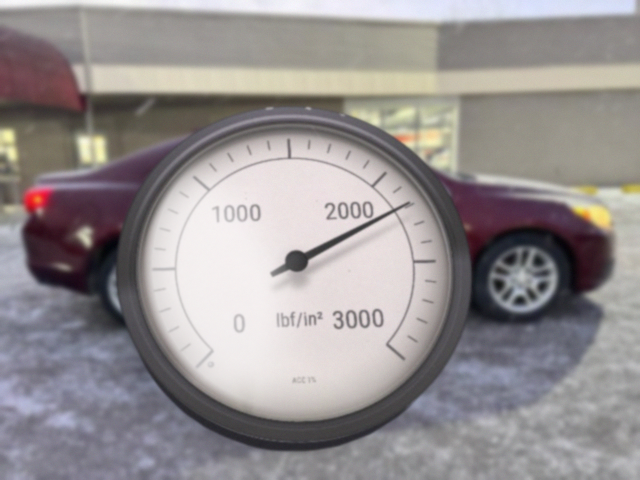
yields 2200 psi
